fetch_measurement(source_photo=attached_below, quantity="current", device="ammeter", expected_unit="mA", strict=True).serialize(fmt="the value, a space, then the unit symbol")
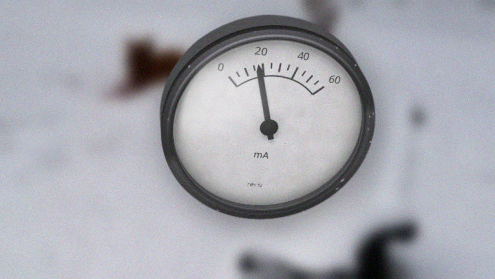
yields 17.5 mA
